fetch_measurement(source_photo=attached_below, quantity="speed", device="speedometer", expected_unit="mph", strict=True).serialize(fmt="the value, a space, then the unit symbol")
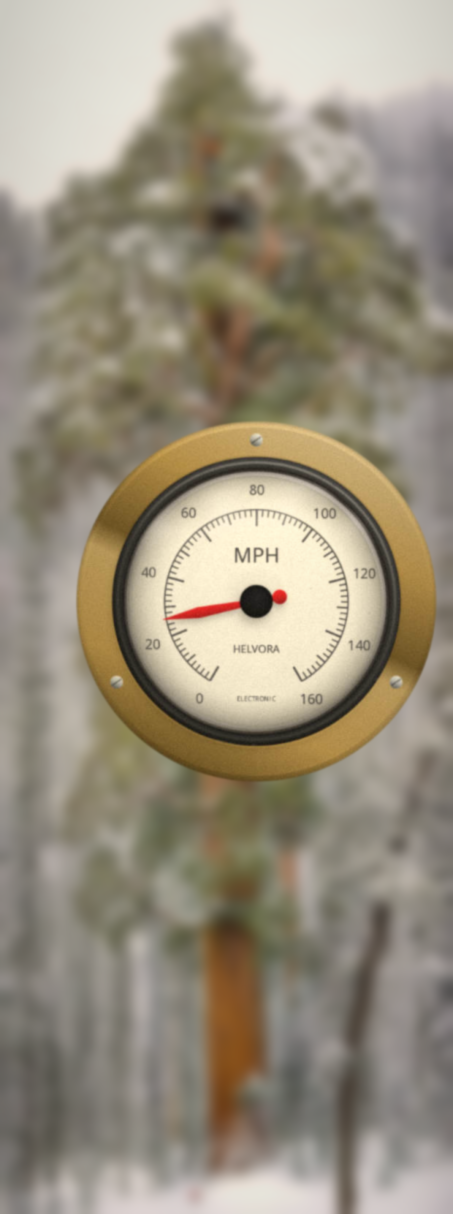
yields 26 mph
